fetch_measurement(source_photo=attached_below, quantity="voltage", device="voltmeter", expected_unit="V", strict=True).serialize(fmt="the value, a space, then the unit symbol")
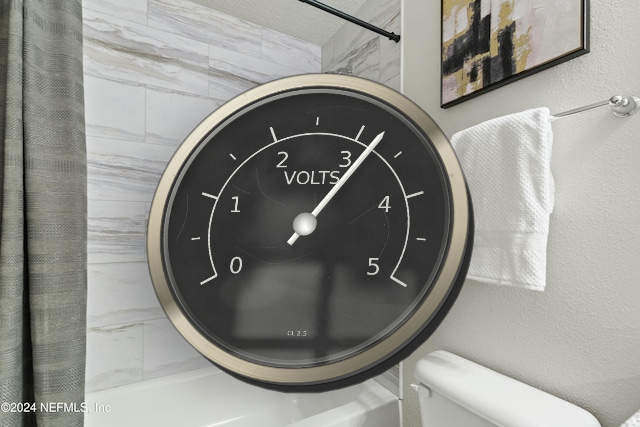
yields 3.25 V
